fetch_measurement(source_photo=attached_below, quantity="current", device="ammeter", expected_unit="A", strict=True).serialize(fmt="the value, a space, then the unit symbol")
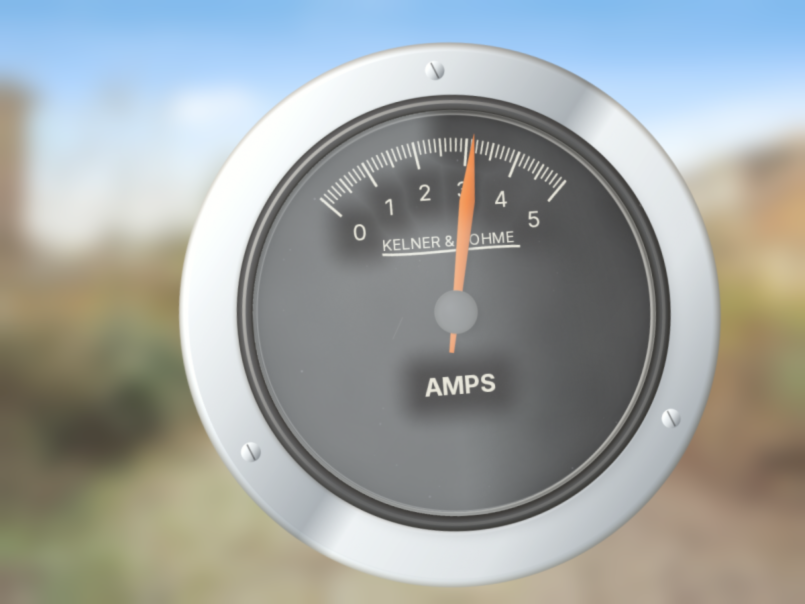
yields 3.1 A
